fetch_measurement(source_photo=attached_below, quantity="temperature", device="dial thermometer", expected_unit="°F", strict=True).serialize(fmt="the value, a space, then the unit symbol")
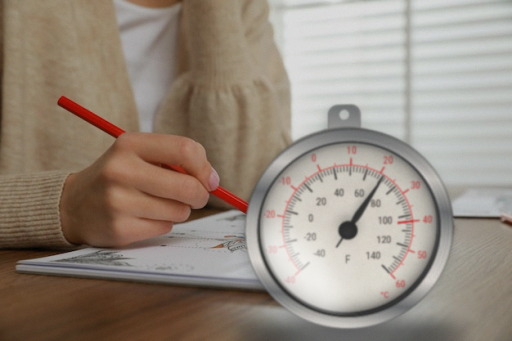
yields 70 °F
